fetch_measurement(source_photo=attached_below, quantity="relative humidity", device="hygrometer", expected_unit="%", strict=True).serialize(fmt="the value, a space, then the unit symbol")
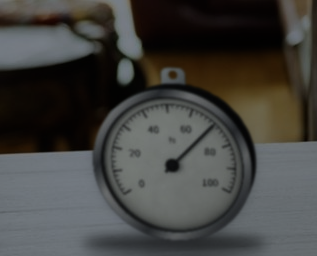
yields 70 %
